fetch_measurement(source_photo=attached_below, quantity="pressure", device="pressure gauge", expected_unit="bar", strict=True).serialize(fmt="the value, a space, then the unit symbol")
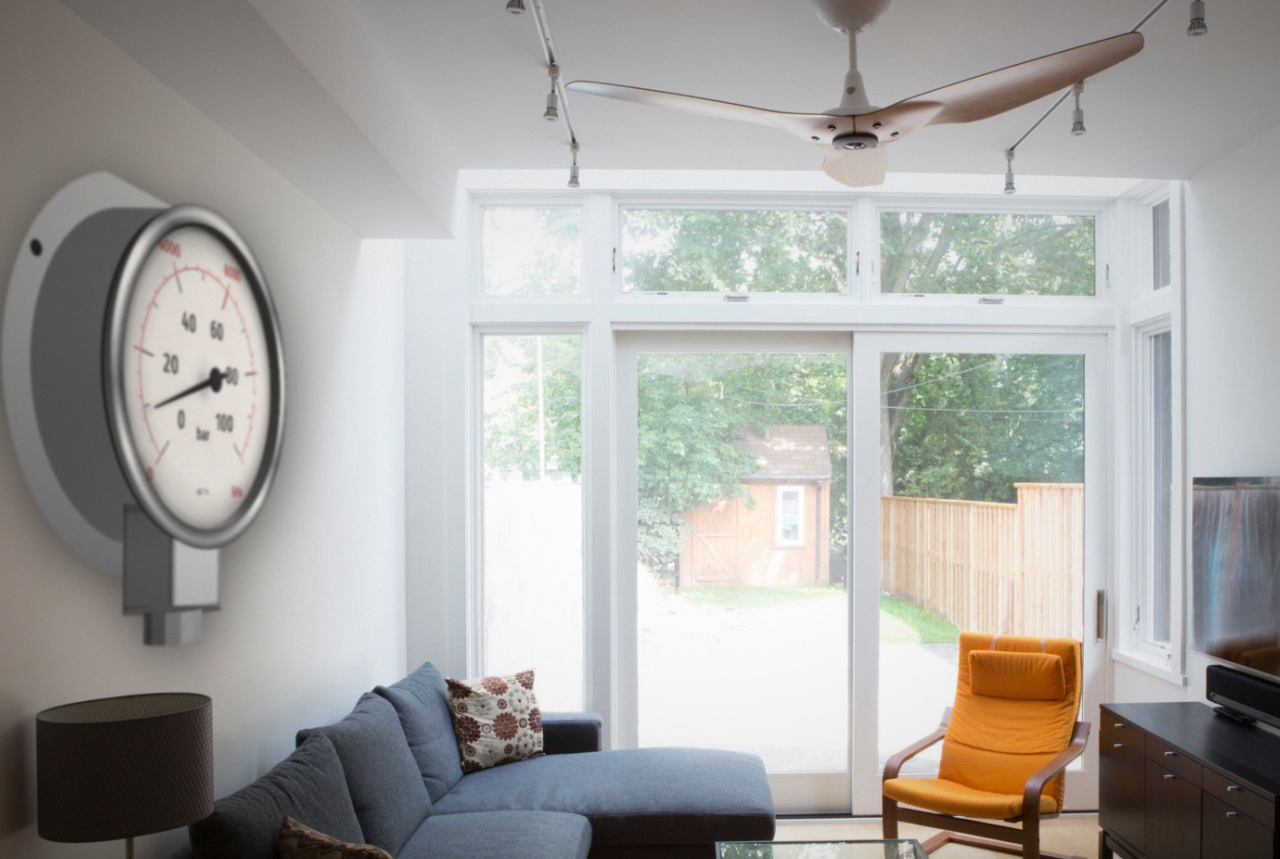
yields 10 bar
